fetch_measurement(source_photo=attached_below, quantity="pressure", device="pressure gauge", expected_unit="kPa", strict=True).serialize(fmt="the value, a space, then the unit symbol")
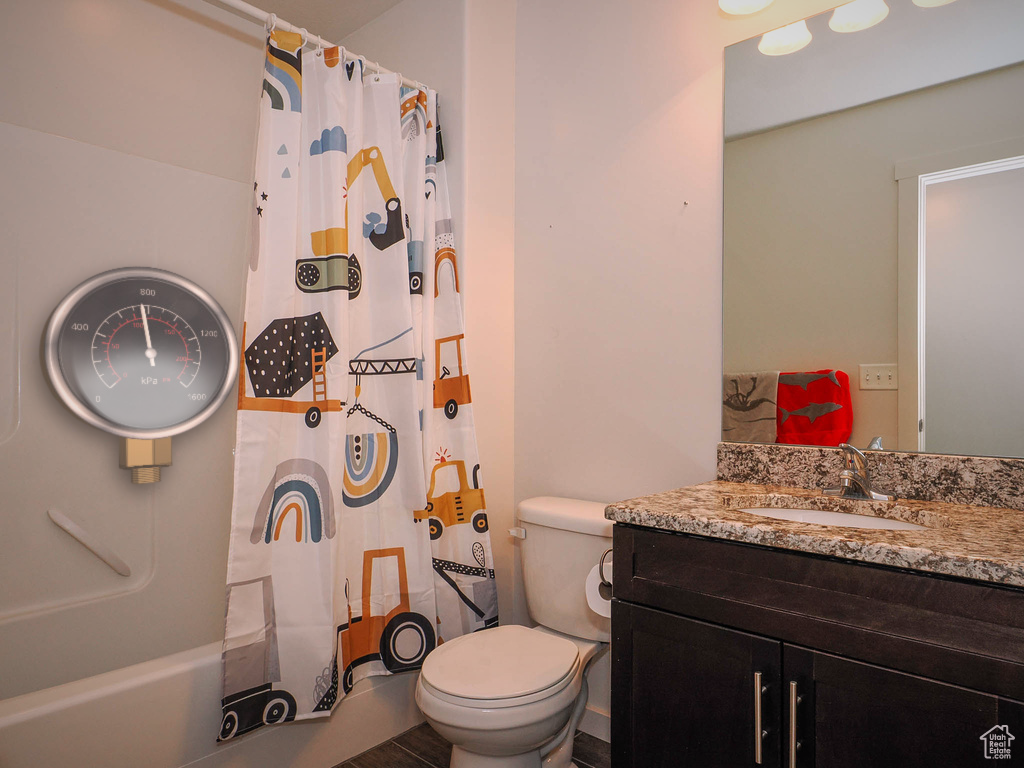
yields 750 kPa
